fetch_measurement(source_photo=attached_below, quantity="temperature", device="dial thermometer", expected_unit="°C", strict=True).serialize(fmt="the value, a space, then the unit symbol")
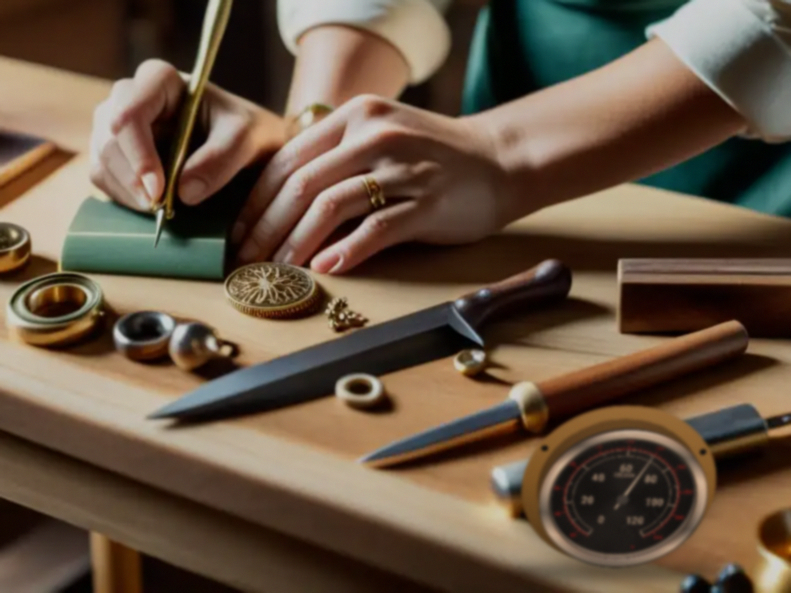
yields 70 °C
